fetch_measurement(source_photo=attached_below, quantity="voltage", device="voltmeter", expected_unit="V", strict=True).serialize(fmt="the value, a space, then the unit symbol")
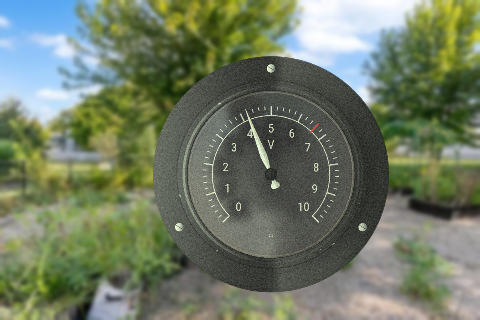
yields 4.2 V
